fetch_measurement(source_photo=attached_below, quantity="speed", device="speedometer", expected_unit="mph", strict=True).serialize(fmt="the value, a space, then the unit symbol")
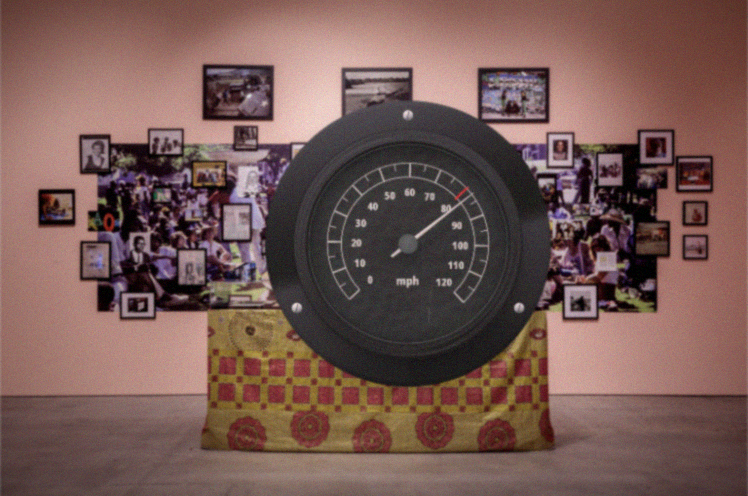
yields 82.5 mph
